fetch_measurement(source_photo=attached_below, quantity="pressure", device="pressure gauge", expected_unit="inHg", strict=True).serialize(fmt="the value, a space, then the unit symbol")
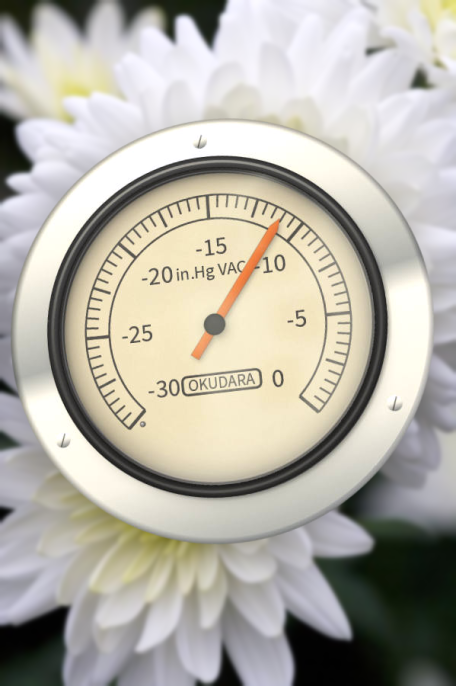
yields -11 inHg
